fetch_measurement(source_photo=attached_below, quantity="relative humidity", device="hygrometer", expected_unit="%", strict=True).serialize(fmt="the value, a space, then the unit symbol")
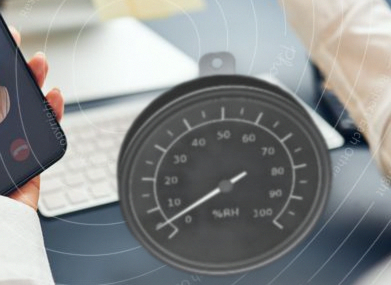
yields 5 %
